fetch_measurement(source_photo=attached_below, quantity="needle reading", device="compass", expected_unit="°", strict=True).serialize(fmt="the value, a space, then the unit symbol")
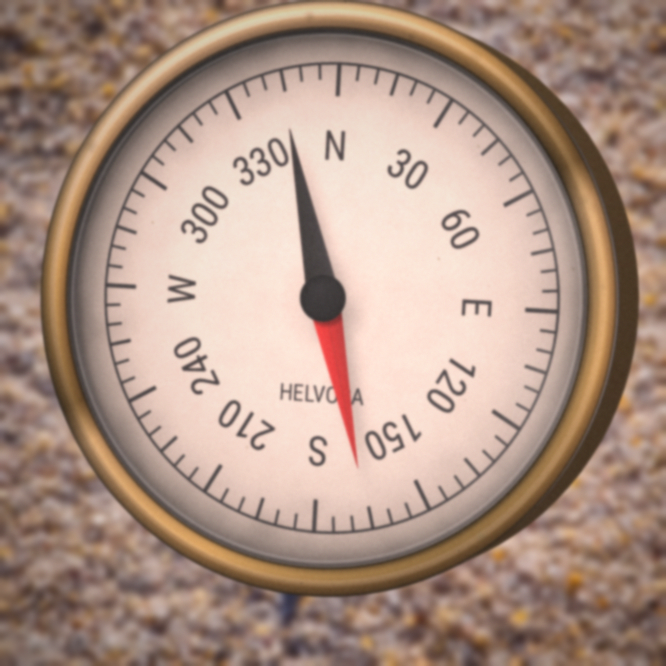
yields 165 °
